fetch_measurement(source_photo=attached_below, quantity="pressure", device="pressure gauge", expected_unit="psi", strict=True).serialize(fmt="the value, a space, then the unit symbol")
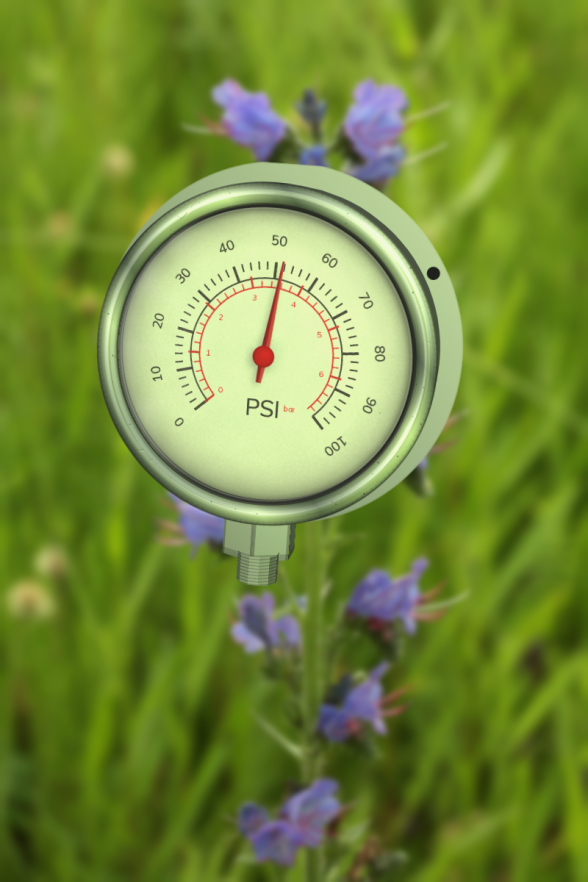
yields 52 psi
